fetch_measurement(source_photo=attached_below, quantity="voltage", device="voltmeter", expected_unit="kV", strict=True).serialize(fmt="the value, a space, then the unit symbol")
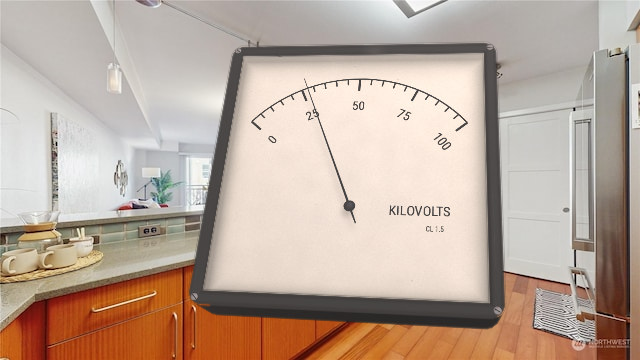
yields 27.5 kV
